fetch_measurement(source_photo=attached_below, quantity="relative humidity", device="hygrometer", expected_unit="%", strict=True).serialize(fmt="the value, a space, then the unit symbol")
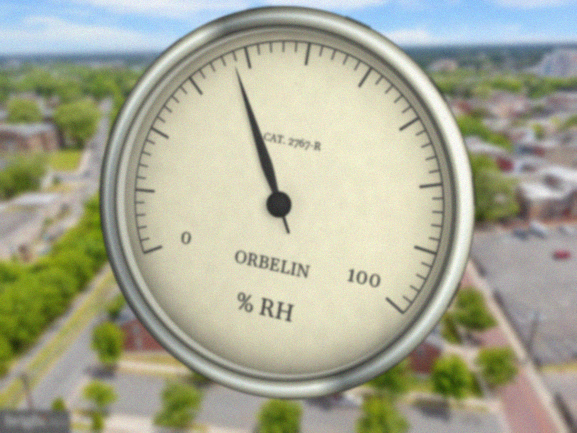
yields 38 %
